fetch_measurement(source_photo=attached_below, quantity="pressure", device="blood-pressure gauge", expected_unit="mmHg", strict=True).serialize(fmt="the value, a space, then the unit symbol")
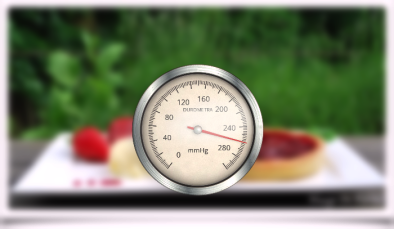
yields 260 mmHg
